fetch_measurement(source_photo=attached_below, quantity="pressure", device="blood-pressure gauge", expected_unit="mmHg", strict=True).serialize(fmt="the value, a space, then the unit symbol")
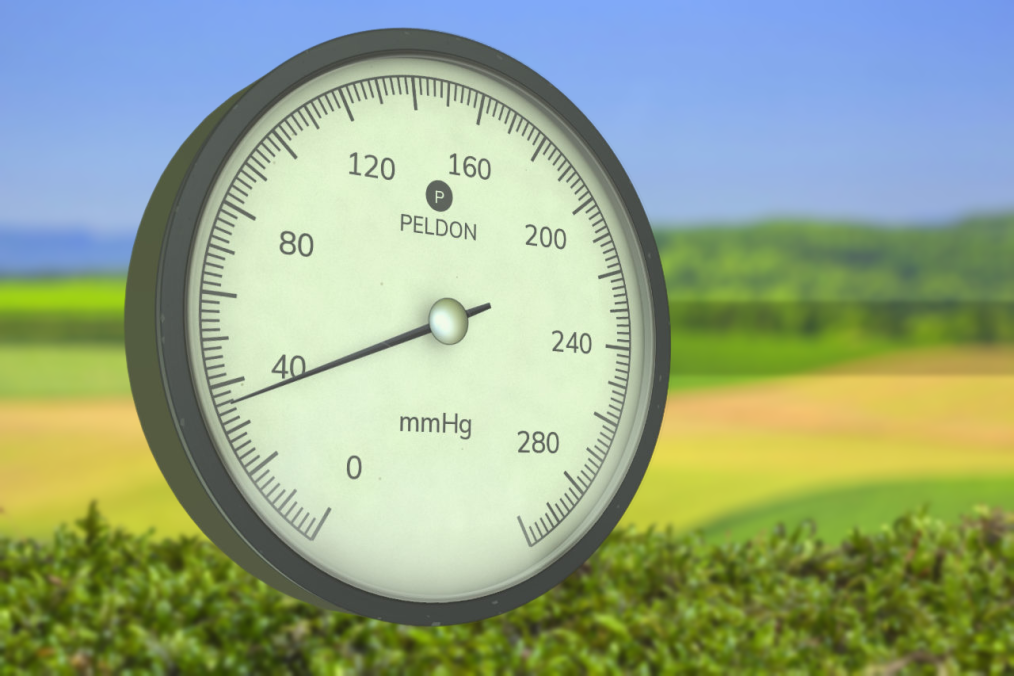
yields 36 mmHg
